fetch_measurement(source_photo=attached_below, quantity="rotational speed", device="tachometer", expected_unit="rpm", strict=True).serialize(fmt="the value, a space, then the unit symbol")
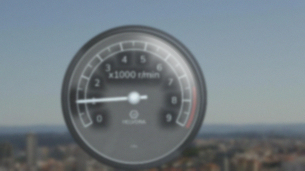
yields 1000 rpm
